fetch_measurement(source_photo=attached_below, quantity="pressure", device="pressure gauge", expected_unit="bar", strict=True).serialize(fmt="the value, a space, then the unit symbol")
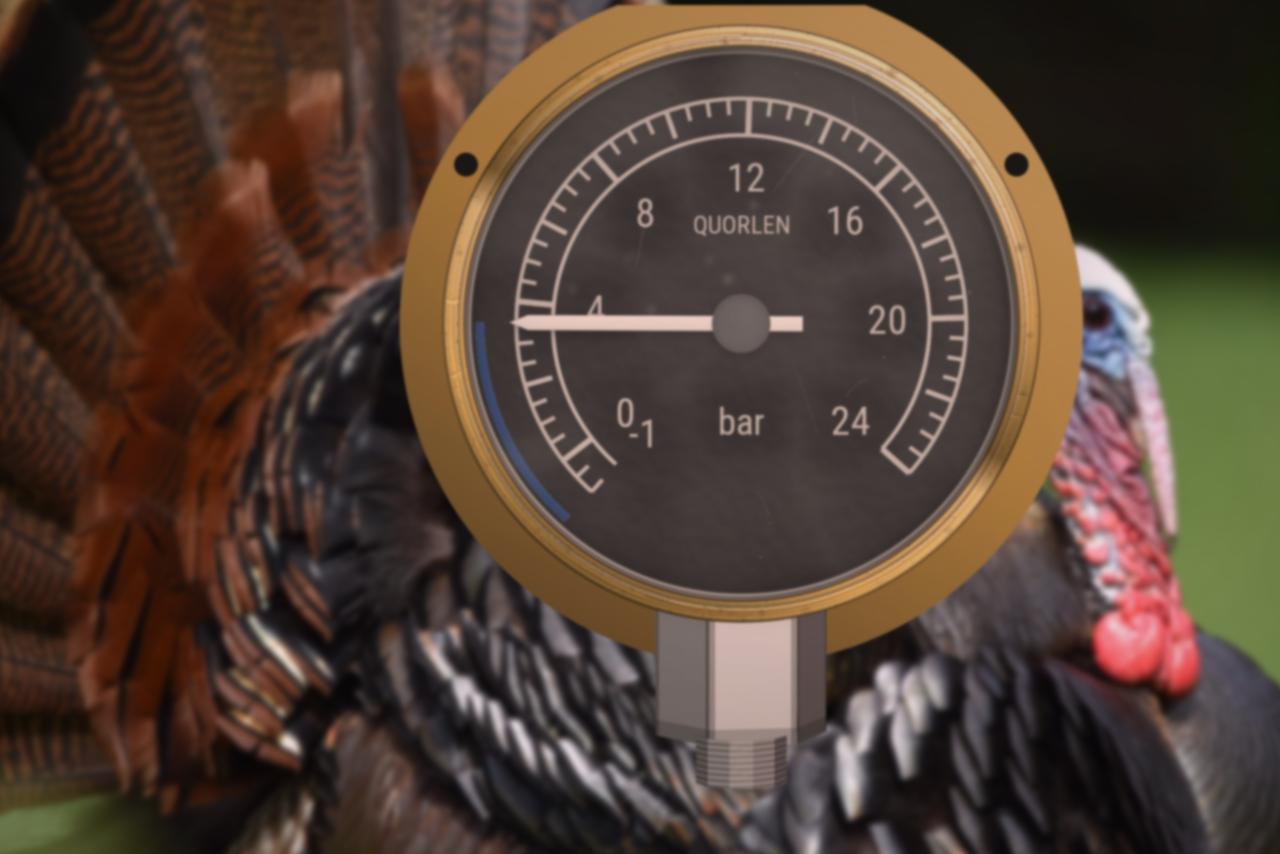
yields 3.5 bar
